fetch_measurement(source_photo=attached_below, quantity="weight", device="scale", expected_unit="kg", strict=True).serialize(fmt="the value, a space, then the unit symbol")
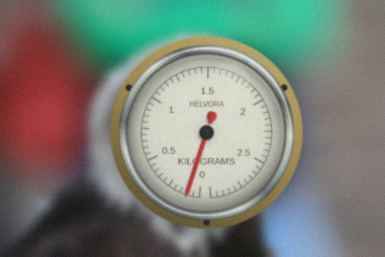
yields 0.1 kg
